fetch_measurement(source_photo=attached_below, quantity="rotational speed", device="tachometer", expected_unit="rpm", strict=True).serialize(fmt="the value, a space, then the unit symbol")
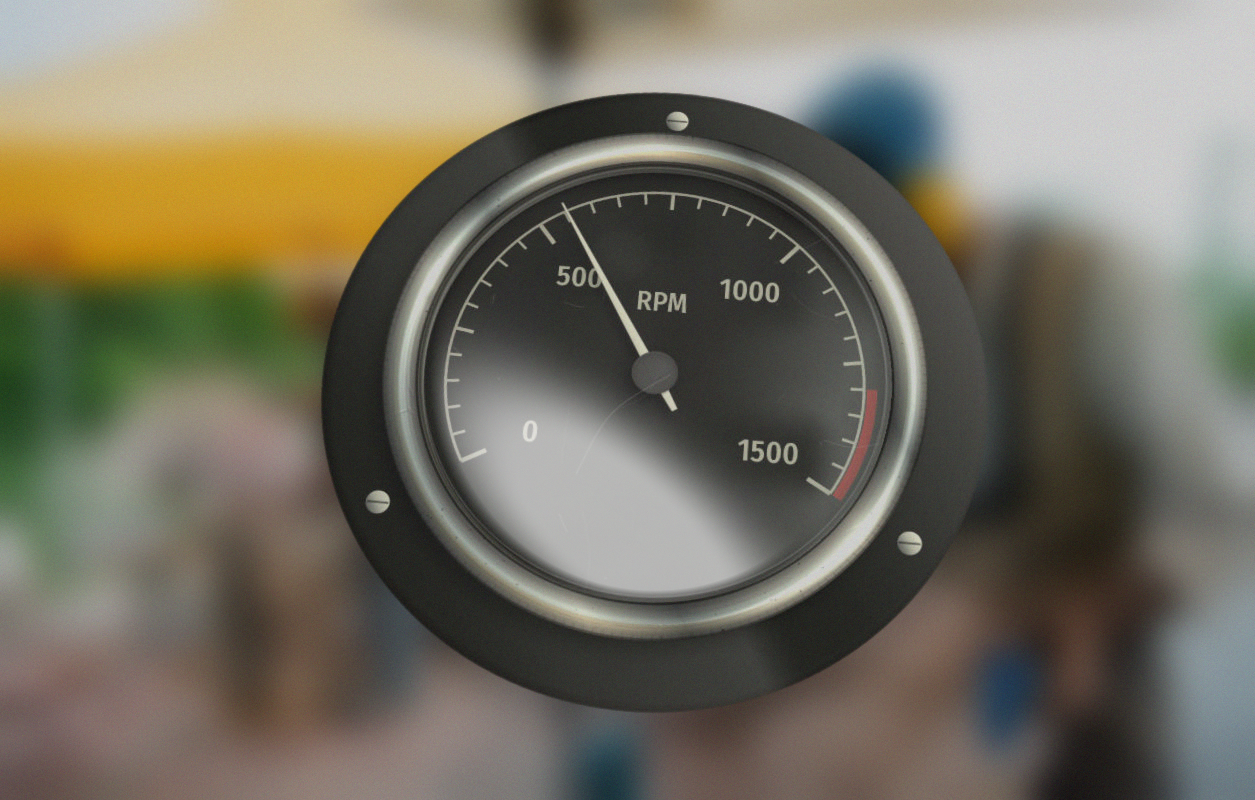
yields 550 rpm
